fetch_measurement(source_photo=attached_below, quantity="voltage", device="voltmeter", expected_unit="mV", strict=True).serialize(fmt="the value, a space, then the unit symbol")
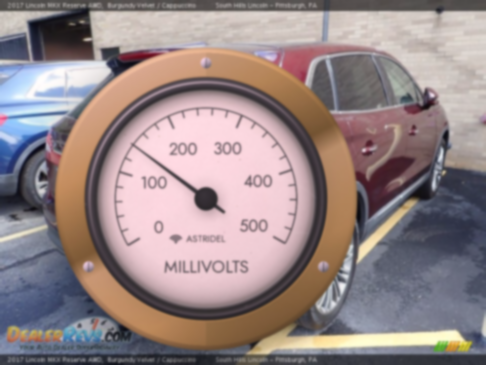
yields 140 mV
